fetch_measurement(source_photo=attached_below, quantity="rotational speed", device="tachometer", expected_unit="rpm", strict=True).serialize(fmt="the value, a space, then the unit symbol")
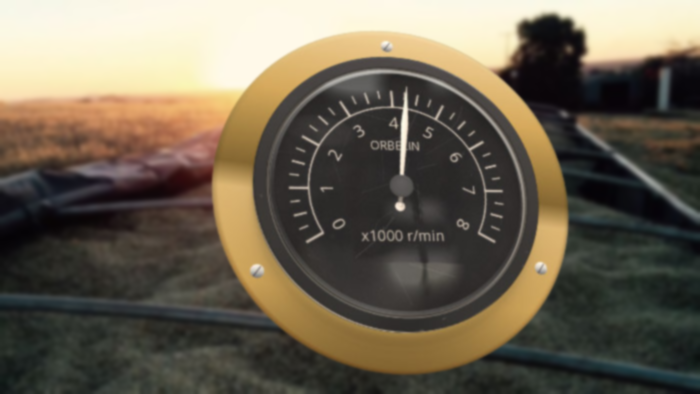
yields 4250 rpm
